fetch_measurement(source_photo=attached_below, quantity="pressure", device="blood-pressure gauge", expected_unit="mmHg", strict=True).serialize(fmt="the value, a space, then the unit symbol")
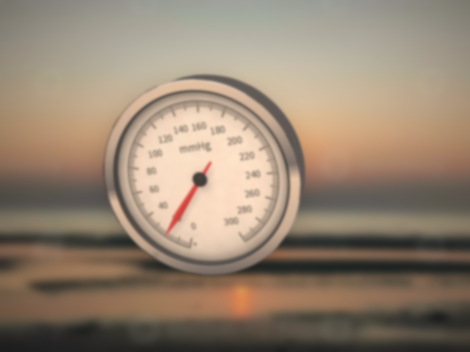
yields 20 mmHg
